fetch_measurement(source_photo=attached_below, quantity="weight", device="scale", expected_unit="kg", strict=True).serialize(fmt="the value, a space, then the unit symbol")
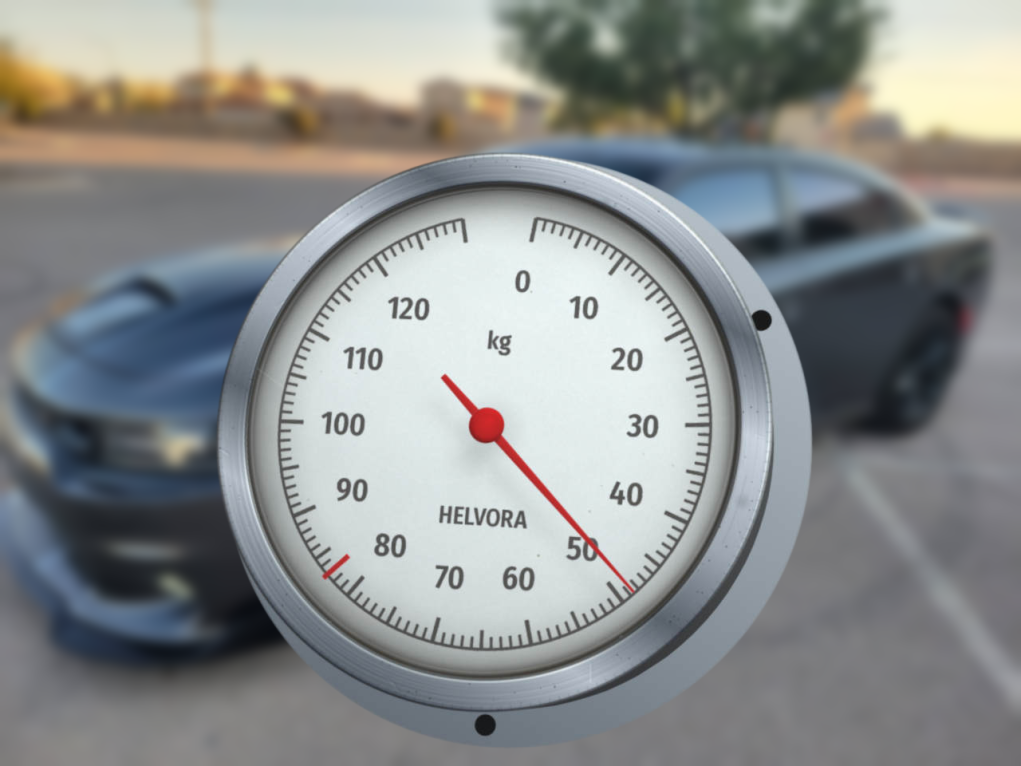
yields 48.5 kg
